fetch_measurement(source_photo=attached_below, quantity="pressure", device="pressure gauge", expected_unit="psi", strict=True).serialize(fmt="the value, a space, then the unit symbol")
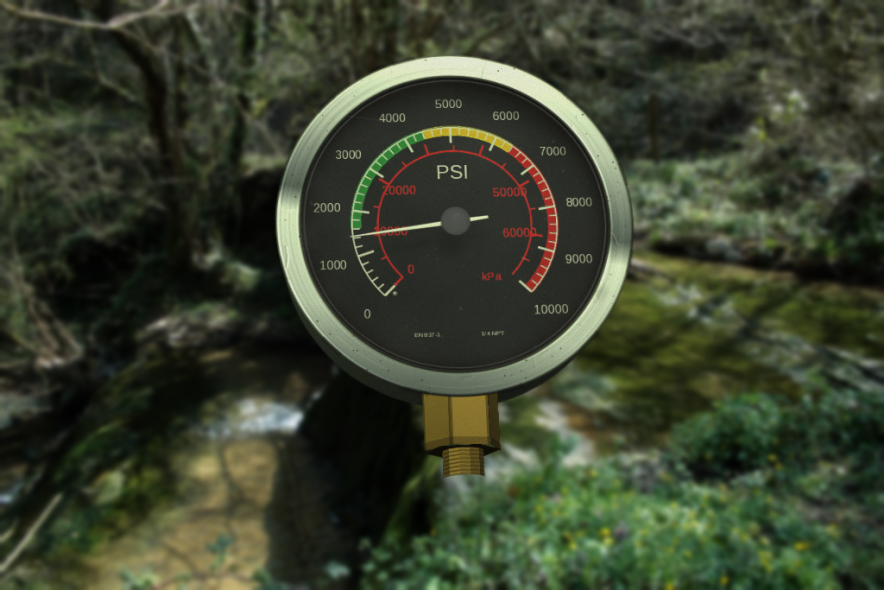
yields 1400 psi
